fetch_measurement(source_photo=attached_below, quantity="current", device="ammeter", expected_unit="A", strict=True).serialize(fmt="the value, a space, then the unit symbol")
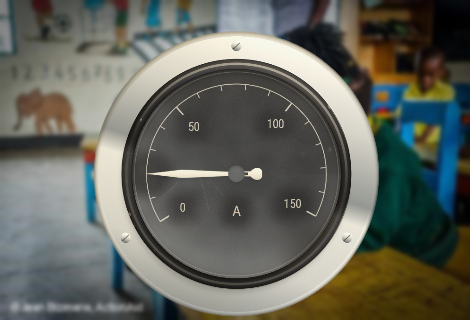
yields 20 A
